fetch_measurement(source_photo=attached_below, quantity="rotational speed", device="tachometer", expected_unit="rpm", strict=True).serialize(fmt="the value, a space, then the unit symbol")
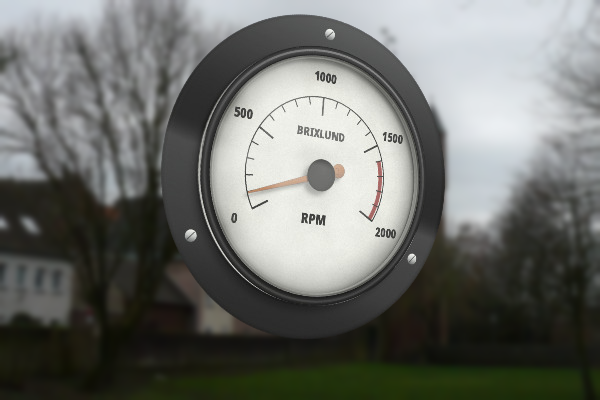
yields 100 rpm
